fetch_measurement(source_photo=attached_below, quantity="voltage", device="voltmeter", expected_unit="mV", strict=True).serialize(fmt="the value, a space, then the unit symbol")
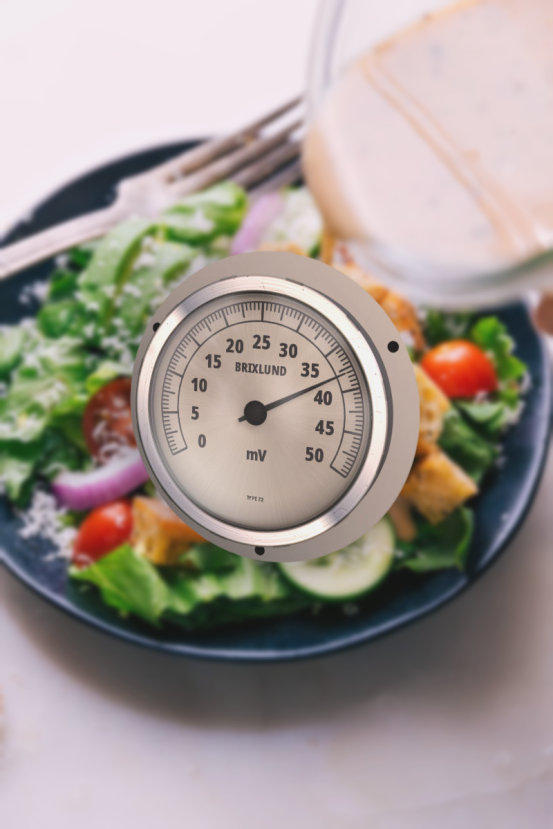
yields 38 mV
